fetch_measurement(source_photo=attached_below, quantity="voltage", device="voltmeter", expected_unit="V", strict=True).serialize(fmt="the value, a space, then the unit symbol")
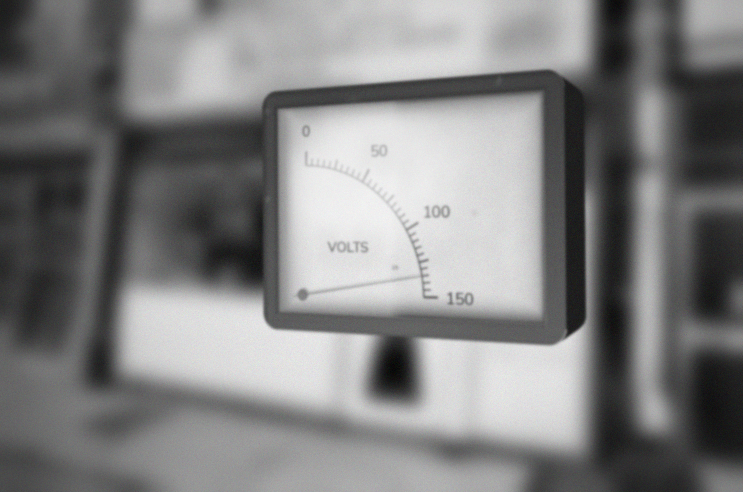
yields 135 V
